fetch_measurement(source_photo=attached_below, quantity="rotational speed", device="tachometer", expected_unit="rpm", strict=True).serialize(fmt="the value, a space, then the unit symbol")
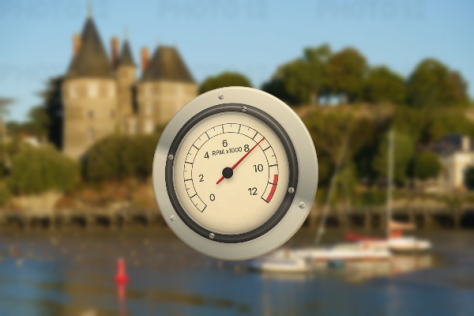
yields 8500 rpm
